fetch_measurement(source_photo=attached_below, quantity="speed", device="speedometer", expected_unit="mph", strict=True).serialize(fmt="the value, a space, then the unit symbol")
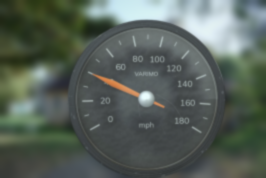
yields 40 mph
